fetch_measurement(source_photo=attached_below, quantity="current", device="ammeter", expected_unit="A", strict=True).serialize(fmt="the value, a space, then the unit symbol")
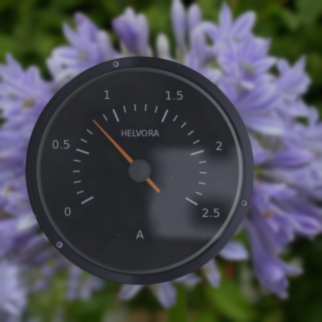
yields 0.8 A
